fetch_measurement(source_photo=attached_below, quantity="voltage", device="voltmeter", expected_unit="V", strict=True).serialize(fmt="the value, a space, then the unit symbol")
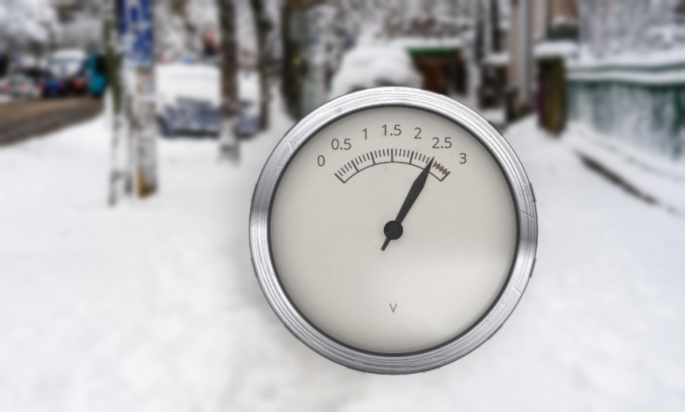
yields 2.5 V
